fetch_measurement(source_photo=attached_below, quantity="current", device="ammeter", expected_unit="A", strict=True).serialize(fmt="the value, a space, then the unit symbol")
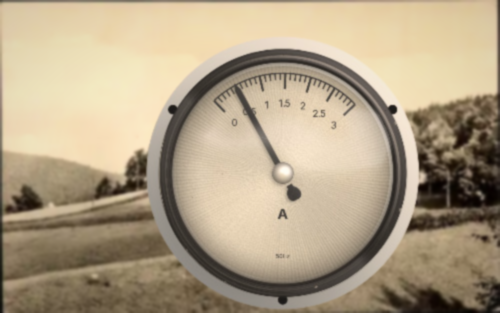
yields 0.5 A
